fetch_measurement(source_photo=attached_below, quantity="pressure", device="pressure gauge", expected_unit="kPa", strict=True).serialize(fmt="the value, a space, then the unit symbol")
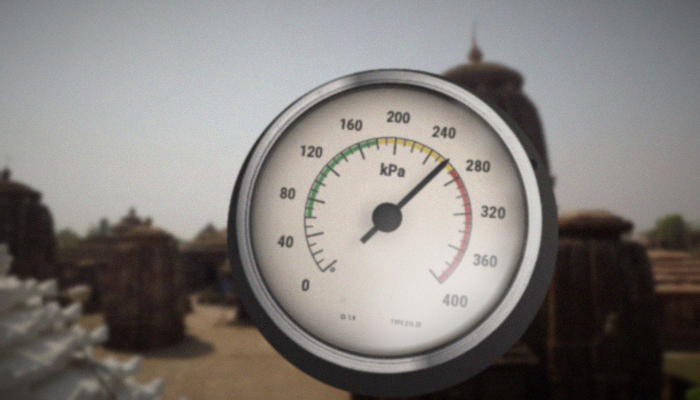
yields 260 kPa
